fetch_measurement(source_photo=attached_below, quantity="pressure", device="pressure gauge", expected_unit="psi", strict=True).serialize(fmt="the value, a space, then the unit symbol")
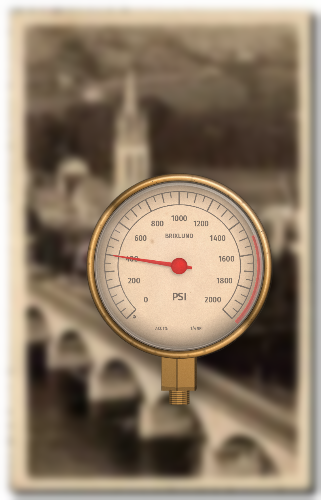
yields 400 psi
